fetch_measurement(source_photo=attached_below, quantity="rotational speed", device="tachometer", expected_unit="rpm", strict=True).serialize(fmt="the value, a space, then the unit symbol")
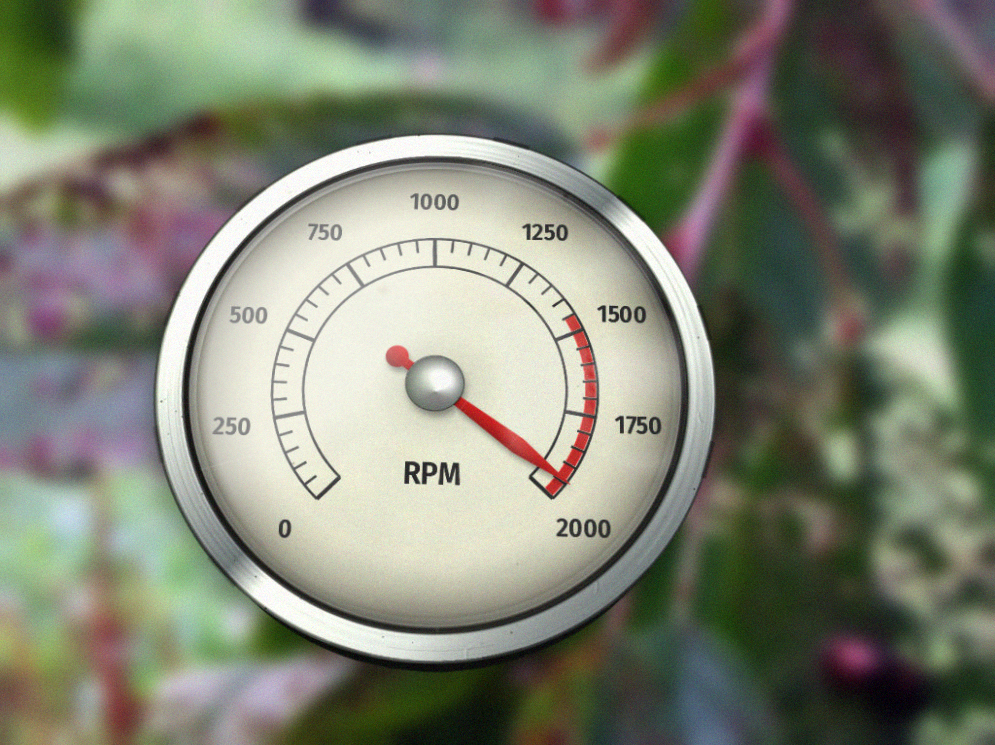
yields 1950 rpm
